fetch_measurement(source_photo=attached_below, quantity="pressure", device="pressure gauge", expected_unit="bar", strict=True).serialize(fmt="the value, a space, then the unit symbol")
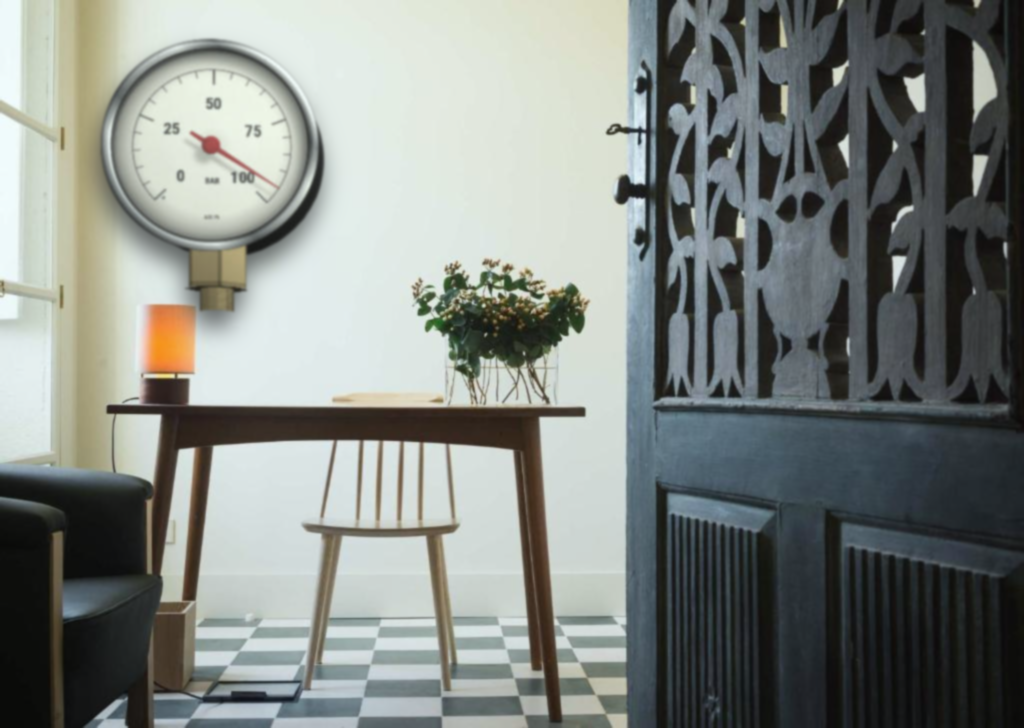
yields 95 bar
